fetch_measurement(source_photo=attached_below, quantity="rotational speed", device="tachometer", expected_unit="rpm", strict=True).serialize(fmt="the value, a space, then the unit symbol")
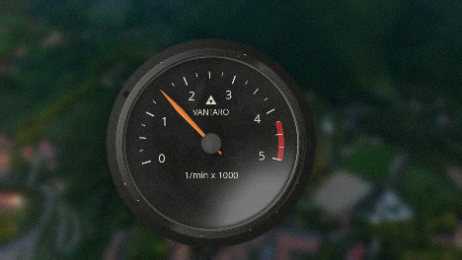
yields 1500 rpm
